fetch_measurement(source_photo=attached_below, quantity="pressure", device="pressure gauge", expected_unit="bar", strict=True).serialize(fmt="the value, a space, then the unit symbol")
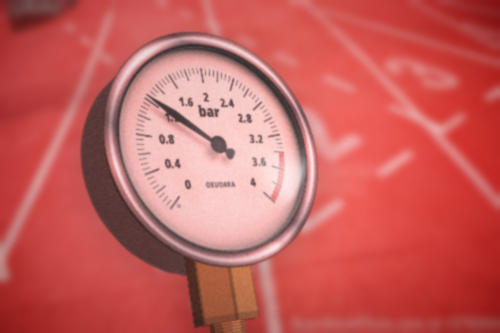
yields 1.2 bar
